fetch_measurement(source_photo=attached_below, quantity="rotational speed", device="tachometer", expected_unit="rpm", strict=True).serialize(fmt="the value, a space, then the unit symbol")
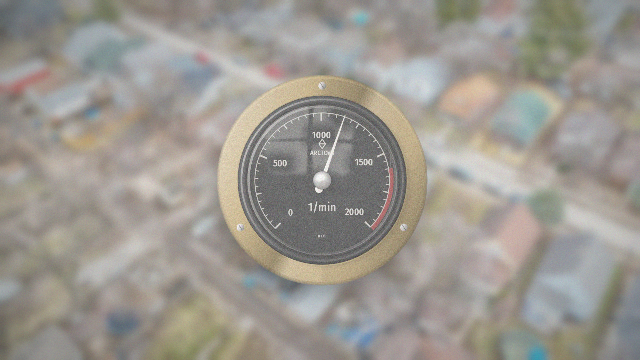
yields 1150 rpm
